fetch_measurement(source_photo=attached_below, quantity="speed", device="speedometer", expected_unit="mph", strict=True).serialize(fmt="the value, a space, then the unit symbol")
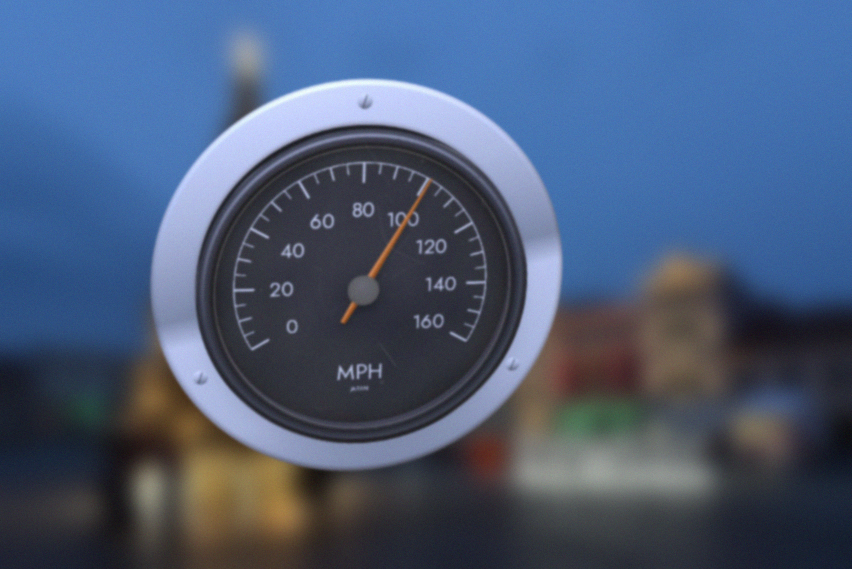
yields 100 mph
